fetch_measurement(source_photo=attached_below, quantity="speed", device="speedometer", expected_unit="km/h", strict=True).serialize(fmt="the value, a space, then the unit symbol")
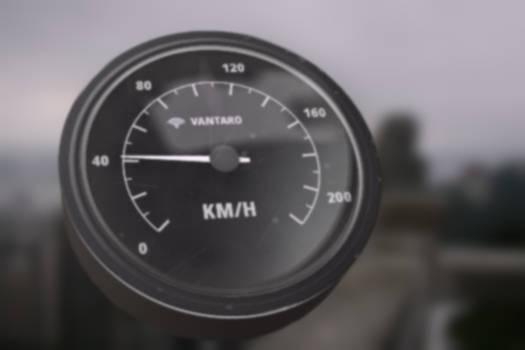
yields 40 km/h
